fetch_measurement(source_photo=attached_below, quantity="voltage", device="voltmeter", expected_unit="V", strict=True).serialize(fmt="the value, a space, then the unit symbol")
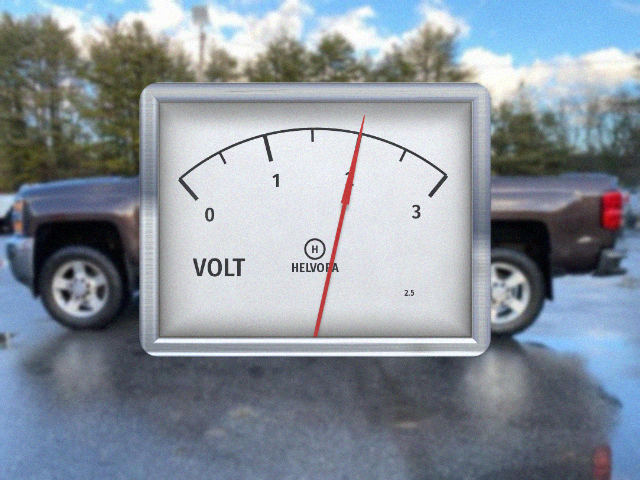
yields 2 V
